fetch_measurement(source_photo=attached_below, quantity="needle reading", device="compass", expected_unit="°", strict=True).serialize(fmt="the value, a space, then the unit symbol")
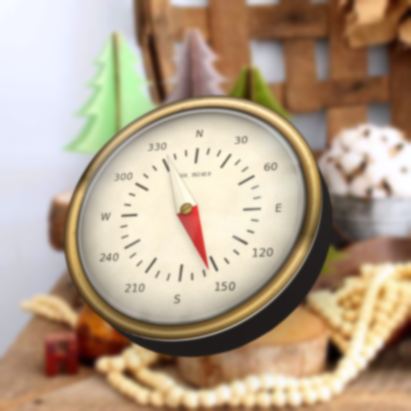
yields 155 °
